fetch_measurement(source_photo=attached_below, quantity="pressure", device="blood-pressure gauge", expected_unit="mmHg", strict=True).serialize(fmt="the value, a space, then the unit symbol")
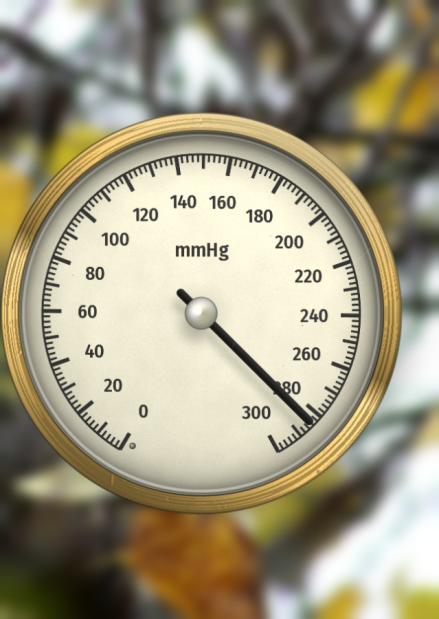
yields 284 mmHg
